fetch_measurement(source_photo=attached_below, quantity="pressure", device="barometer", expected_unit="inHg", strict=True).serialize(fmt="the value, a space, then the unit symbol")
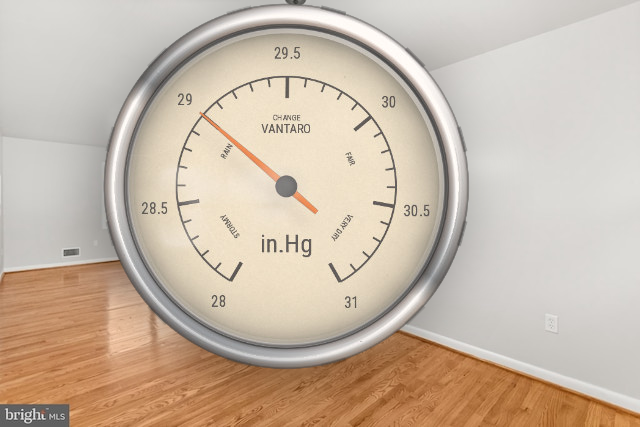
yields 29 inHg
